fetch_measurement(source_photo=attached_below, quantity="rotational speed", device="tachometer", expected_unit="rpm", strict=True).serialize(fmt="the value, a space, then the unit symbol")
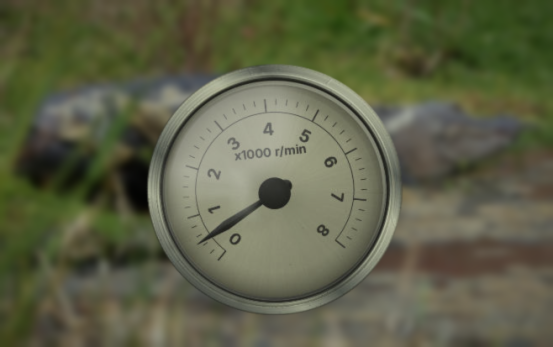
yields 500 rpm
